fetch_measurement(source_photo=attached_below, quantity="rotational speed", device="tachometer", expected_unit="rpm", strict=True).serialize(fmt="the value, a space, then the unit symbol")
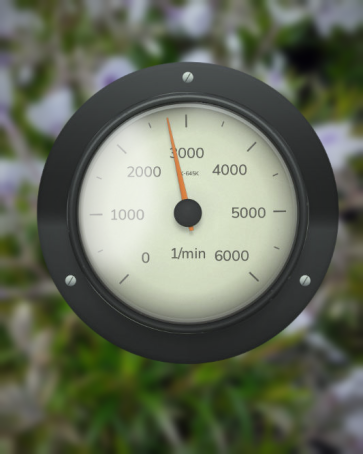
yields 2750 rpm
